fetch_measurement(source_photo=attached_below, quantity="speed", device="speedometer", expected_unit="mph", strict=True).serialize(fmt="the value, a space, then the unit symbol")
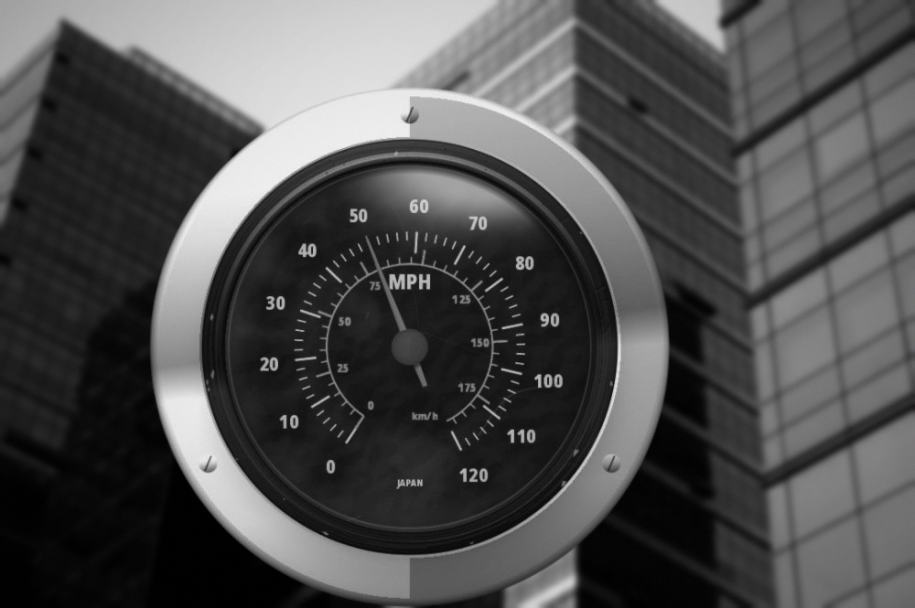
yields 50 mph
